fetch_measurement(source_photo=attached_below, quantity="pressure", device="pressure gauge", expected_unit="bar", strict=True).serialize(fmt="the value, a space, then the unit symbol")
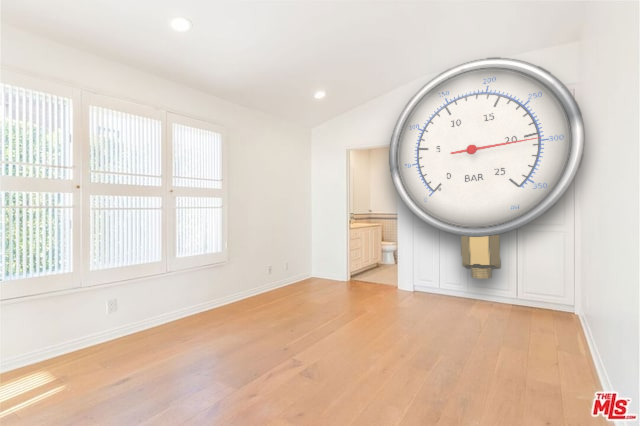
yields 20.5 bar
